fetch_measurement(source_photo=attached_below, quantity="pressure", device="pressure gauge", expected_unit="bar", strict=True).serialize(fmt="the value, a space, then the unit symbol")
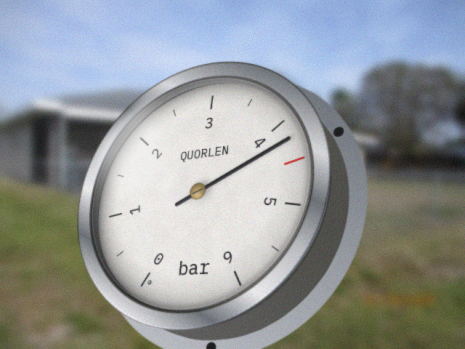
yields 4.25 bar
